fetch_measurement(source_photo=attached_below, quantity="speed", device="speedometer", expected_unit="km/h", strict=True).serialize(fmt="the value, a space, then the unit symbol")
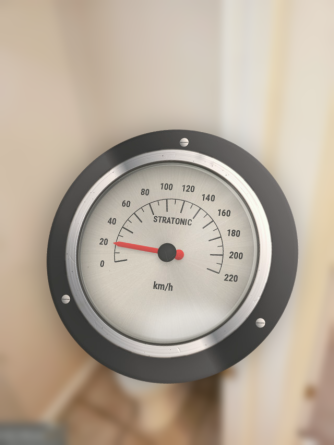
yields 20 km/h
